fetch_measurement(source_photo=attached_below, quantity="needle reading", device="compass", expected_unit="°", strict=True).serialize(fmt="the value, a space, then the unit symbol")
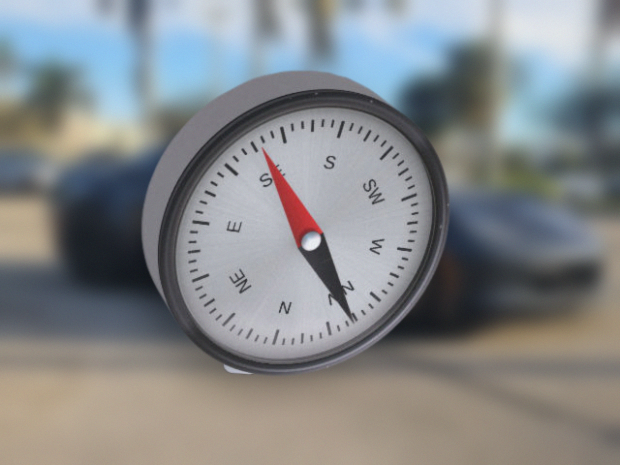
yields 137.5 °
